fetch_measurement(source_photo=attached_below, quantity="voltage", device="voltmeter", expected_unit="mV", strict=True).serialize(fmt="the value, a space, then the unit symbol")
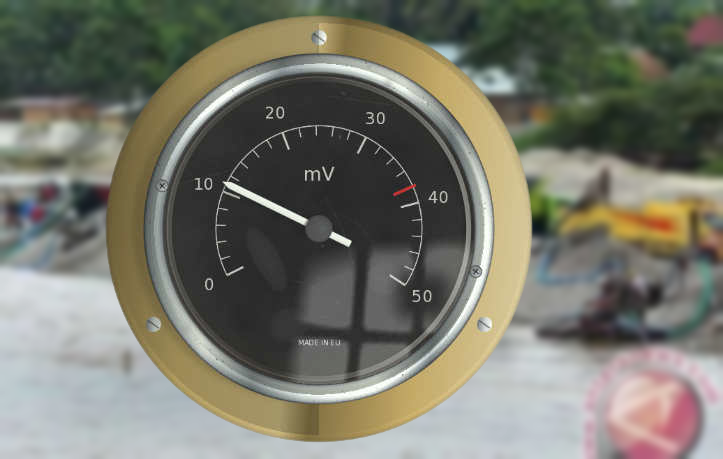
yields 11 mV
